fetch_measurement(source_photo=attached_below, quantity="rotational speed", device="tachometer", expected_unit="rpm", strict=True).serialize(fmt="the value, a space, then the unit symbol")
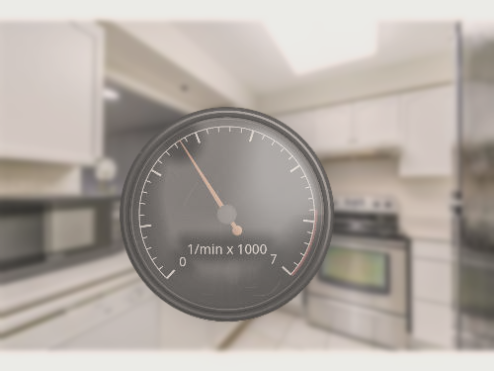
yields 2700 rpm
